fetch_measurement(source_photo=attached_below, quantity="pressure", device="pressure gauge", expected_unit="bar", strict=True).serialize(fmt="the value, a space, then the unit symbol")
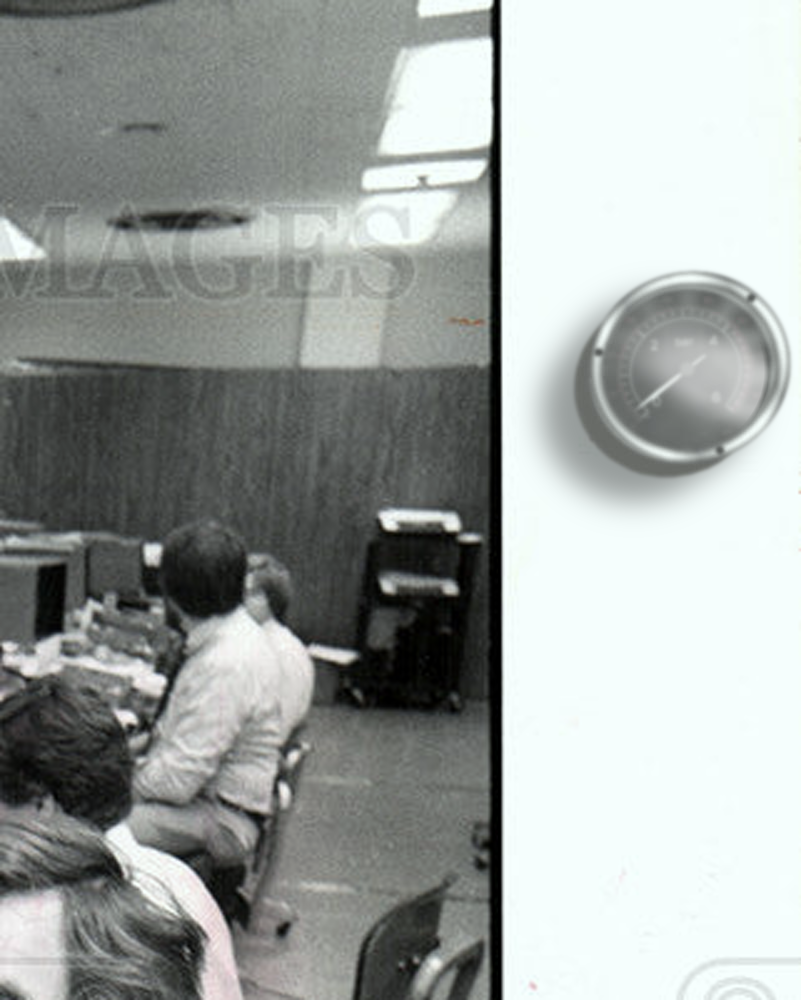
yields 0.2 bar
